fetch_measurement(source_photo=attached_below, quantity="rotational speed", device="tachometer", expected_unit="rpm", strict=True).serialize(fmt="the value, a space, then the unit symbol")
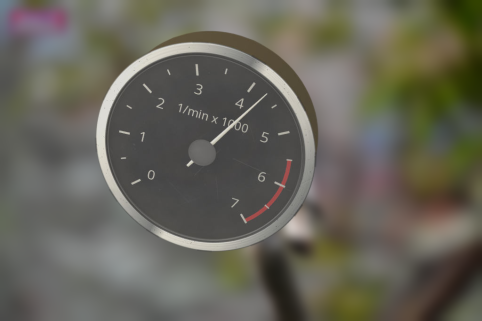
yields 4250 rpm
